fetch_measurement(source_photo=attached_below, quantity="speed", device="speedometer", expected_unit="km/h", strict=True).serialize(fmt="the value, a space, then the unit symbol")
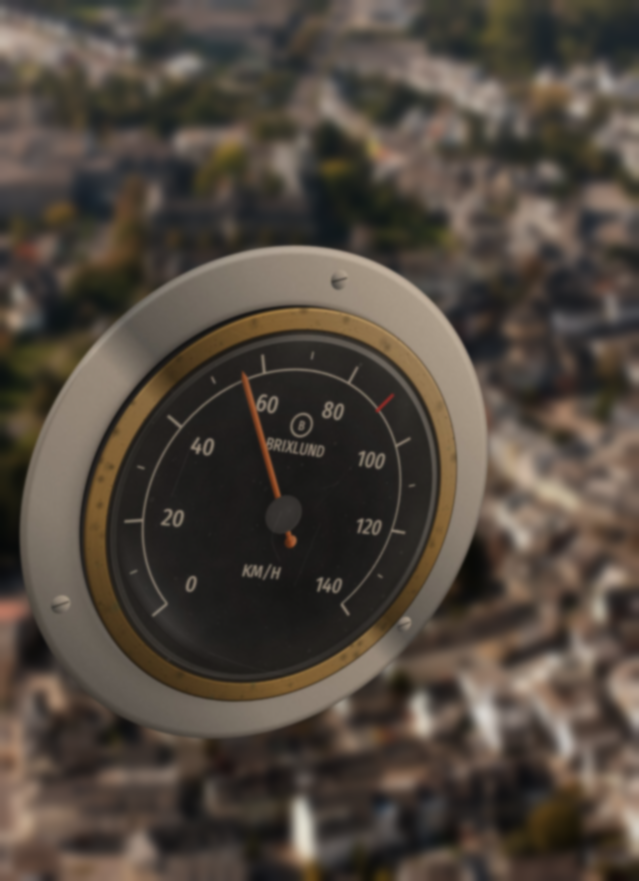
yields 55 km/h
